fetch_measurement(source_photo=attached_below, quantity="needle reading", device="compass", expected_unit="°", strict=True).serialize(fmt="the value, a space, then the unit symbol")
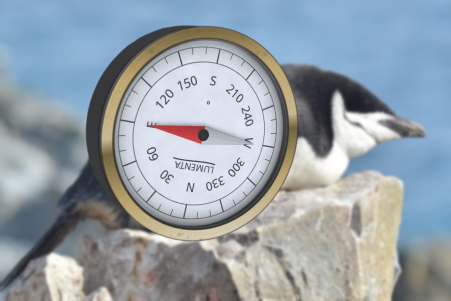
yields 90 °
